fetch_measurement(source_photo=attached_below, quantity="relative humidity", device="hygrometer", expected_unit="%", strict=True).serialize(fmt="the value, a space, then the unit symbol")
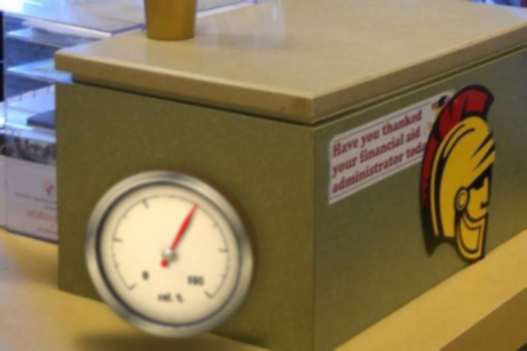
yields 60 %
